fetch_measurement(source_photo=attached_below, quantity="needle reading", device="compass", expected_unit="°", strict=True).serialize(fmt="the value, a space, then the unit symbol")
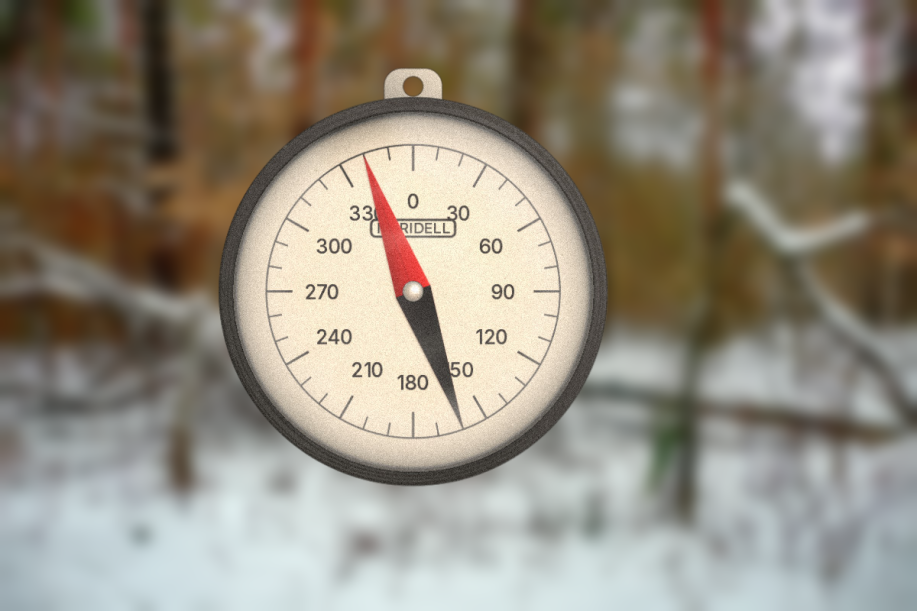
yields 340 °
